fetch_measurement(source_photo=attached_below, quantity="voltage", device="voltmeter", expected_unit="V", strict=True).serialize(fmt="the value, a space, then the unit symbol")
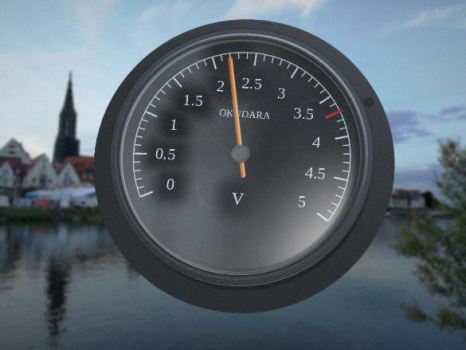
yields 2.2 V
